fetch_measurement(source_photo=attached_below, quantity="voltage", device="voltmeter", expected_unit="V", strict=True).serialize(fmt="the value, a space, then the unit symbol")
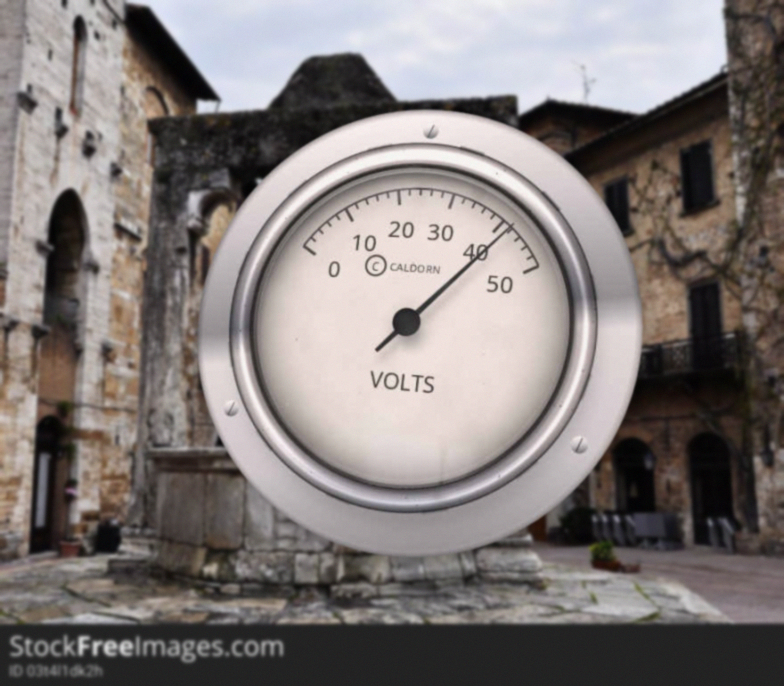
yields 42 V
